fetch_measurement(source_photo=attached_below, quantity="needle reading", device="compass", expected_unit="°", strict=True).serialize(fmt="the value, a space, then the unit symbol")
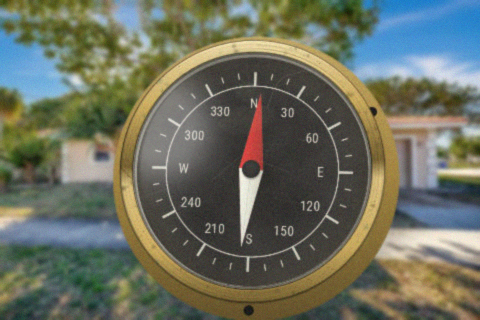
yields 5 °
